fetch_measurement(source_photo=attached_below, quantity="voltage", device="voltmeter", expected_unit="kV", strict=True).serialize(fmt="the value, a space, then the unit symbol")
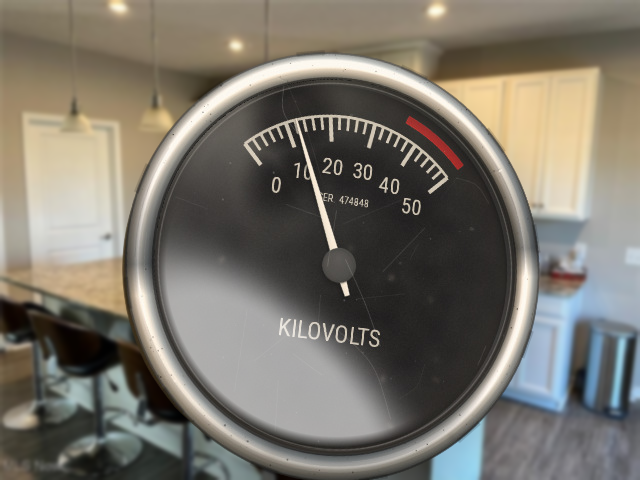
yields 12 kV
